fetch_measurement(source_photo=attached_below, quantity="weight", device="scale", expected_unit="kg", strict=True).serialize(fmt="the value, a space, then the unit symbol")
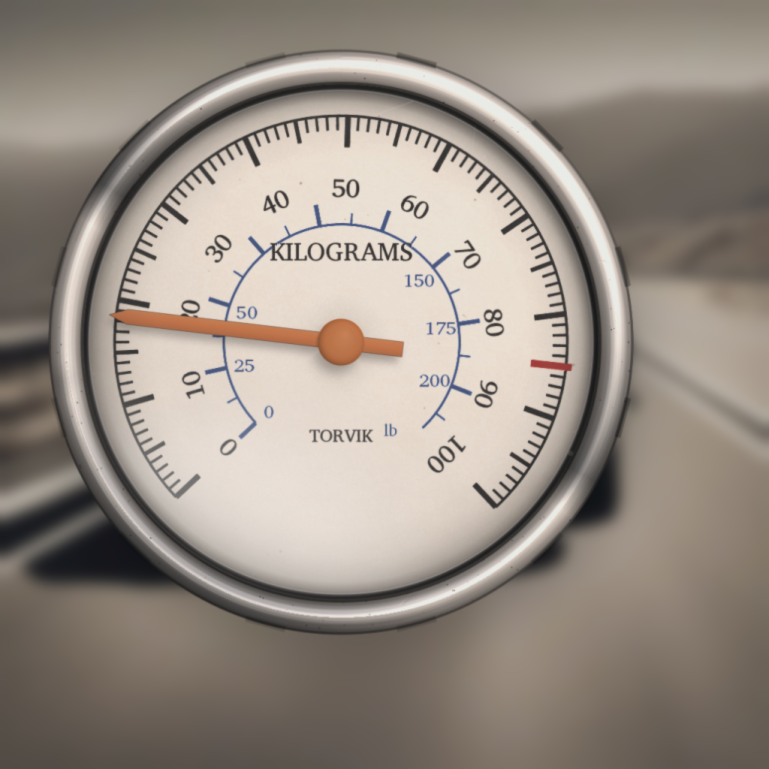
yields 18.5 kg
